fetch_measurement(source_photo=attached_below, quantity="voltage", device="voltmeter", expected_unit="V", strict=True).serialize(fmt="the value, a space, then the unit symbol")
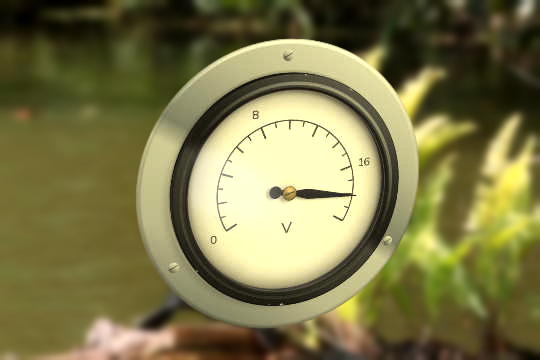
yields 18 V
